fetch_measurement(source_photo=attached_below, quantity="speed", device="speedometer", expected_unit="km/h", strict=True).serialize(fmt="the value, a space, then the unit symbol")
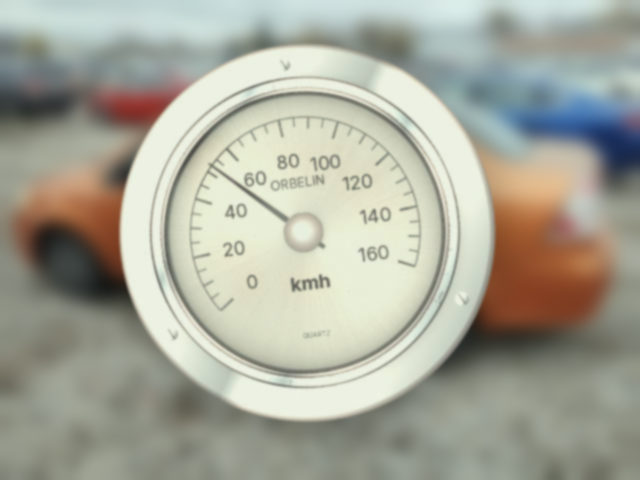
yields 52.5 km/h
